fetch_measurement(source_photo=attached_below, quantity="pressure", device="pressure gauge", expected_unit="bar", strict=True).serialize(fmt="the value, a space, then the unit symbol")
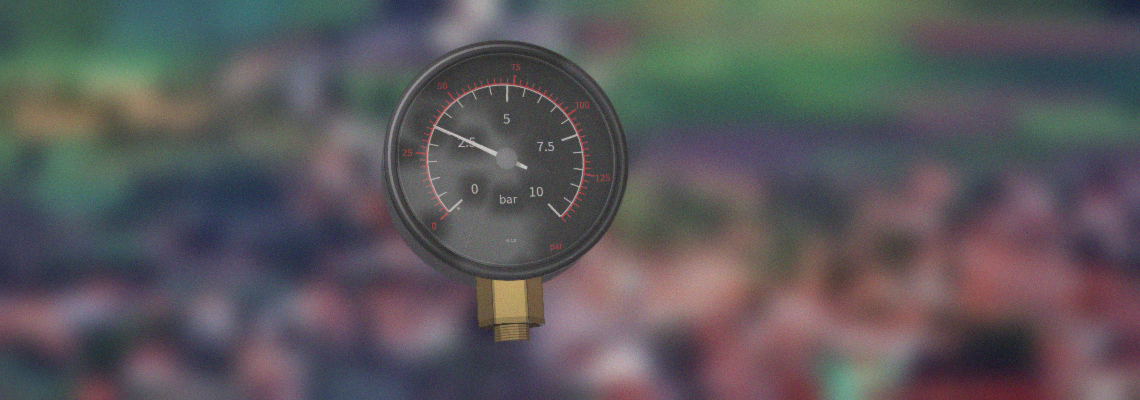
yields 2.5 bar
